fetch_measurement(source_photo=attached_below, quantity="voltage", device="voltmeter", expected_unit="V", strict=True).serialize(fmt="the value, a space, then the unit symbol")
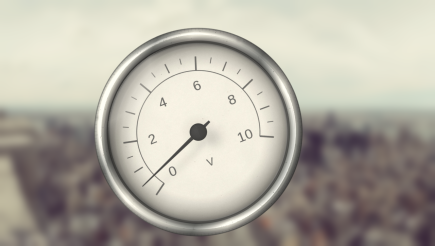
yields 0.5 V
